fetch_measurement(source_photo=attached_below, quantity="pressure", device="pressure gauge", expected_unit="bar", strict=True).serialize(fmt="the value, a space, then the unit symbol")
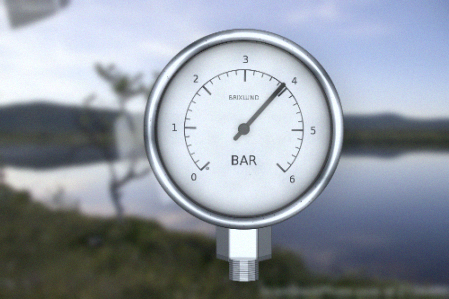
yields 3.9 bar
